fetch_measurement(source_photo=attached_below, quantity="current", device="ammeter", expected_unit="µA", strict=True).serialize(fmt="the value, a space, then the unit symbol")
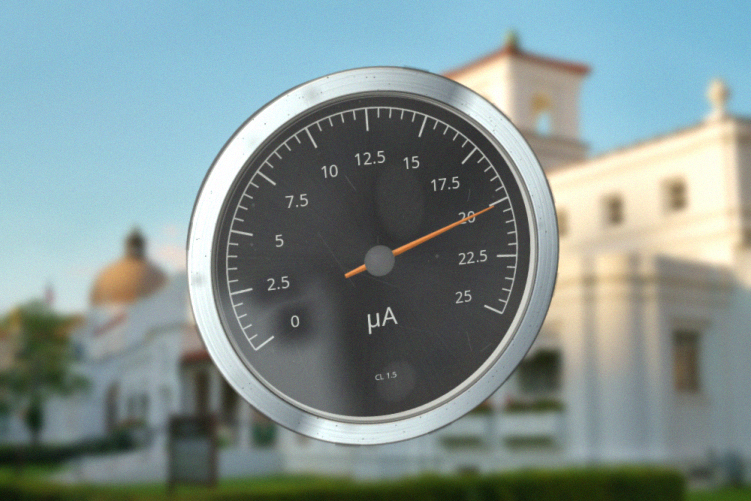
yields 20 µA
